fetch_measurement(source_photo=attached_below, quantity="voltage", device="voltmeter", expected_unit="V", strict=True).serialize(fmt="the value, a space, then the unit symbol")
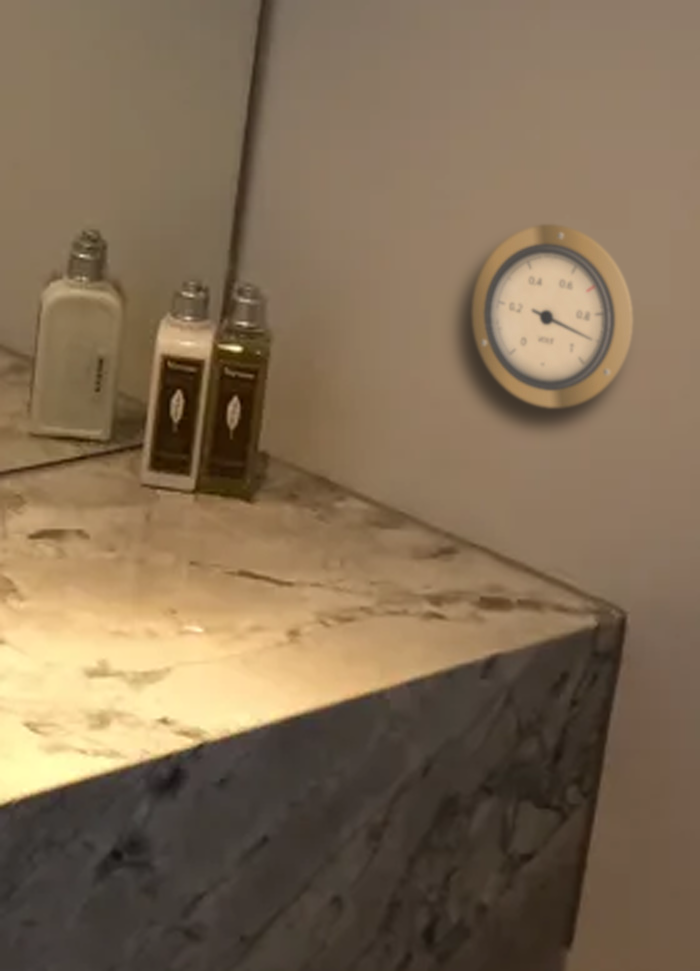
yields 0.9 V
